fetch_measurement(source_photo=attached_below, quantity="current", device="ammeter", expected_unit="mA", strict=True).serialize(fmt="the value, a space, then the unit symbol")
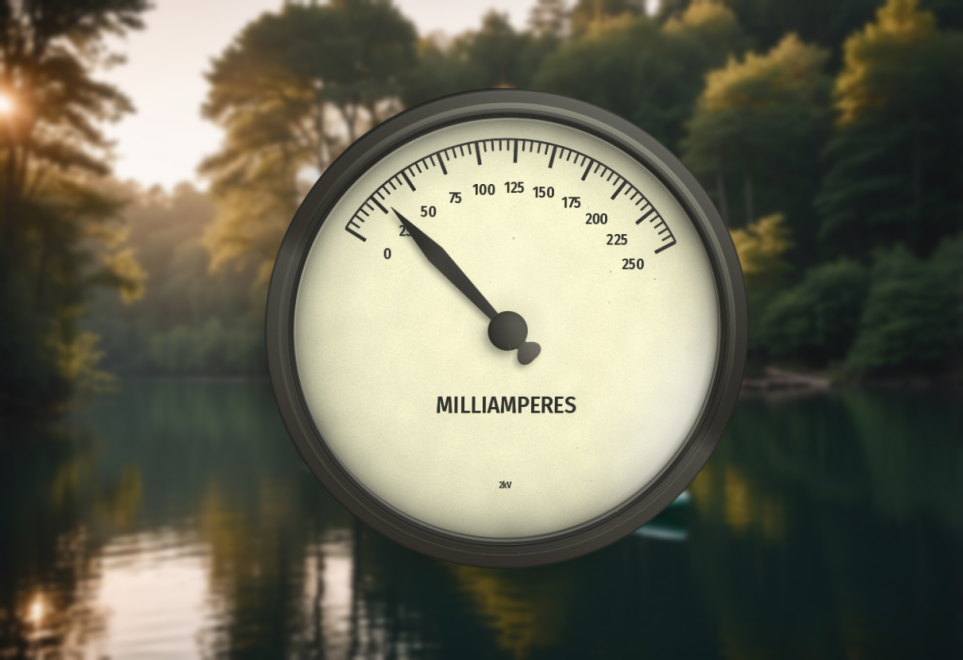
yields 30 mA
